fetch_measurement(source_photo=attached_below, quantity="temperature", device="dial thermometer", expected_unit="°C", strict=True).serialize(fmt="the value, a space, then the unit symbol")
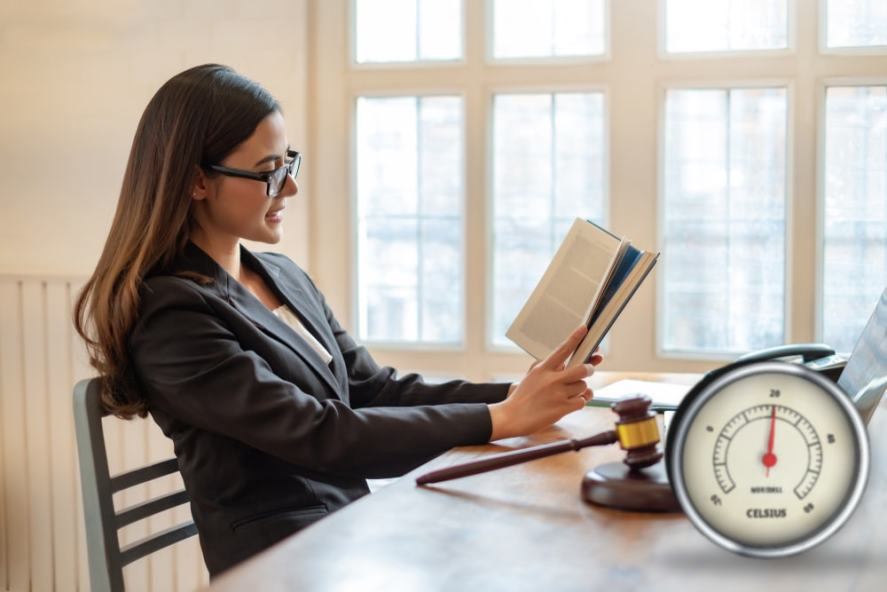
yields 20 °C
